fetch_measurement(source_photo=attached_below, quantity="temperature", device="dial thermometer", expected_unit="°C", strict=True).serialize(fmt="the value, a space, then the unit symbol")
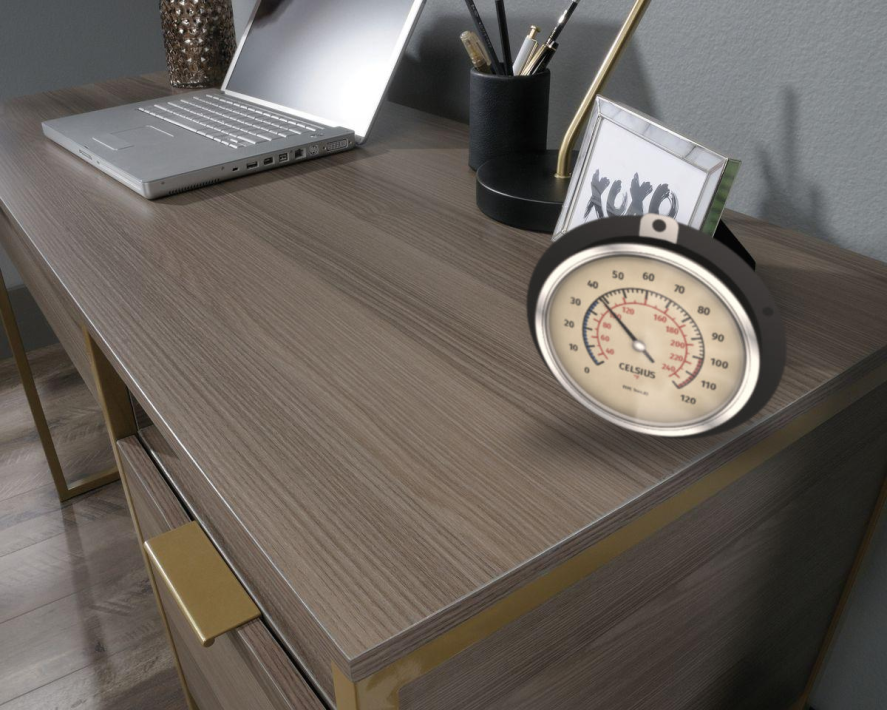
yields 40 °C
